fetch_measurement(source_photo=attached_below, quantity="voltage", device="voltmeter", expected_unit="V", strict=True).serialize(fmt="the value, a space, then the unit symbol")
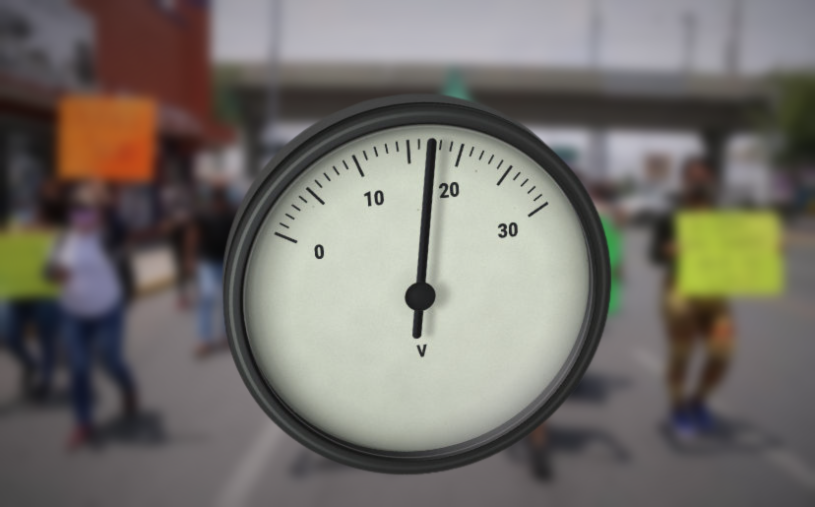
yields 17 V
